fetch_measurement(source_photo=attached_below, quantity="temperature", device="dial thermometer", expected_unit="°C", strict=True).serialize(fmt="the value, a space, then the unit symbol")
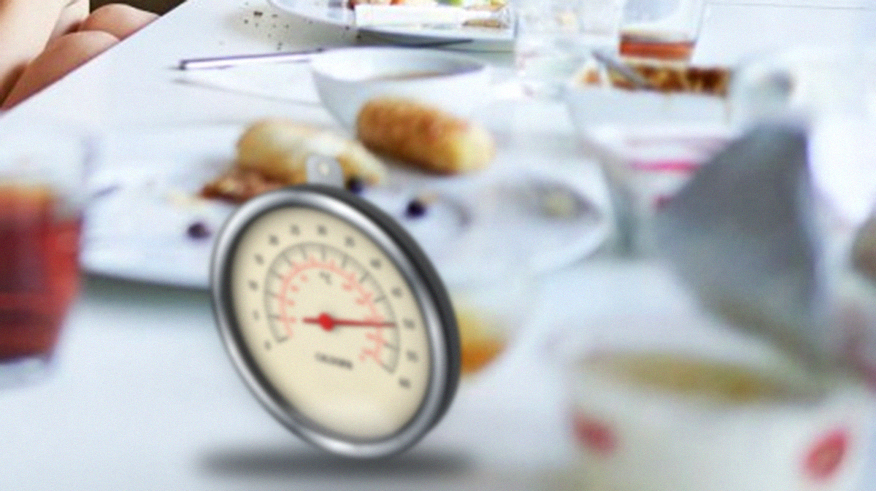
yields 50 °C
